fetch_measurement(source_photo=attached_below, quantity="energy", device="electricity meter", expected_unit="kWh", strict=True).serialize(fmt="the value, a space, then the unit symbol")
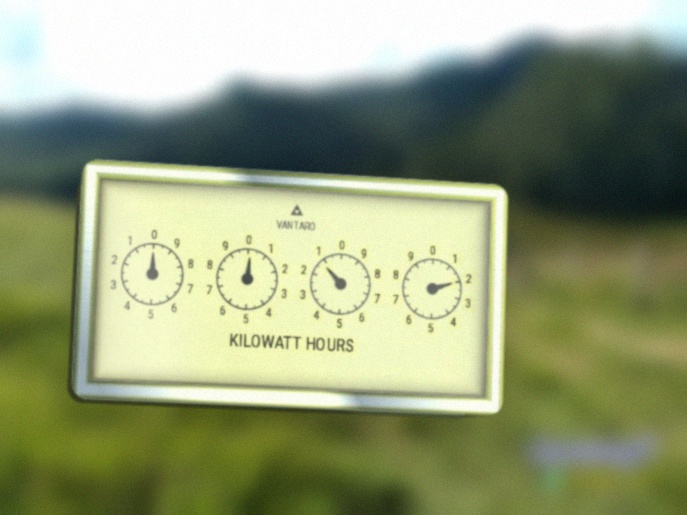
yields 12 kWh
